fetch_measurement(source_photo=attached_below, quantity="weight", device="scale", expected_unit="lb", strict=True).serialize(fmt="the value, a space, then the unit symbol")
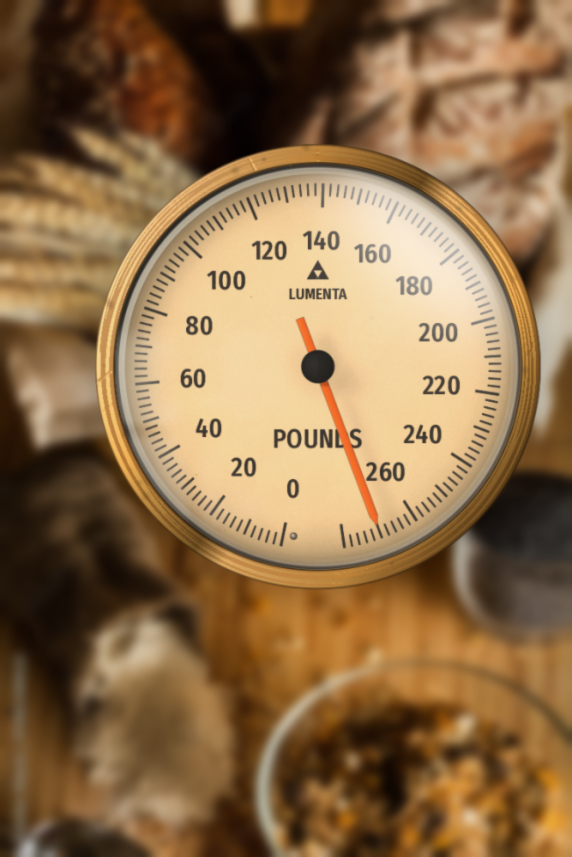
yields 270 lb
